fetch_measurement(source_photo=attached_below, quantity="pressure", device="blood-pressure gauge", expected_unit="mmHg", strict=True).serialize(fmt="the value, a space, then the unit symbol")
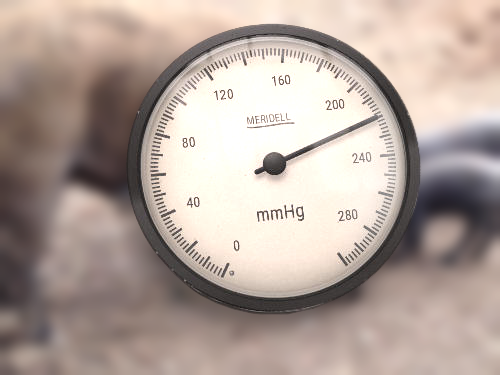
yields 220 mmHg
